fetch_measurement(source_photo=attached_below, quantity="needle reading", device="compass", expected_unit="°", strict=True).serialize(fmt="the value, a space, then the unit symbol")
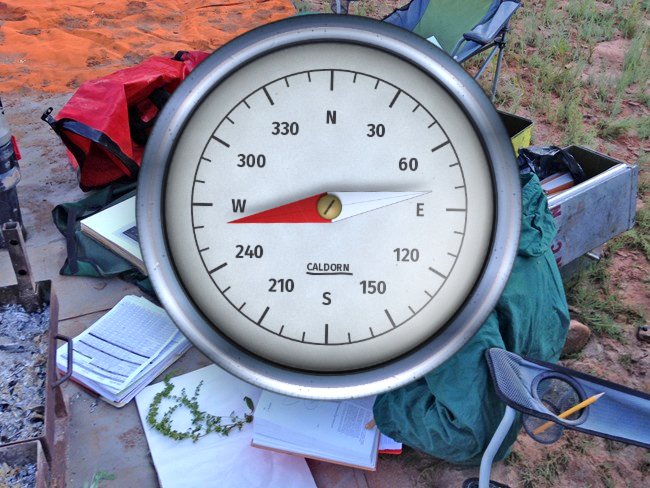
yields 260 °
